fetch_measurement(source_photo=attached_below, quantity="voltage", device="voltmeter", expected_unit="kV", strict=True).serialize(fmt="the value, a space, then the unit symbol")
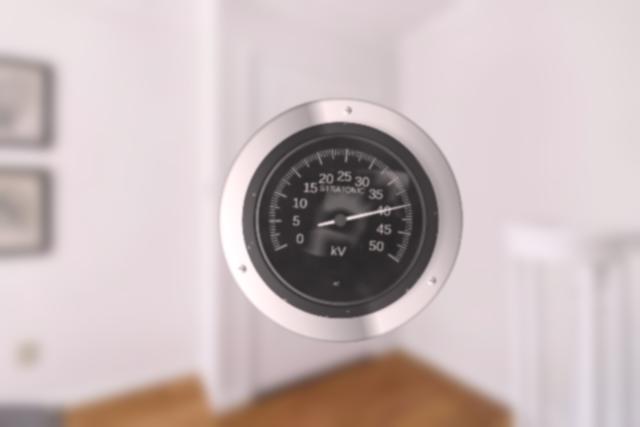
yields 40 kV
